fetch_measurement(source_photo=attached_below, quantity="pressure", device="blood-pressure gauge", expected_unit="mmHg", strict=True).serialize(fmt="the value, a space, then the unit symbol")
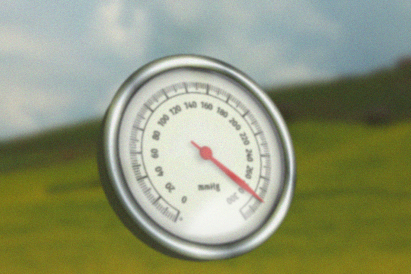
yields 280 mmHg
